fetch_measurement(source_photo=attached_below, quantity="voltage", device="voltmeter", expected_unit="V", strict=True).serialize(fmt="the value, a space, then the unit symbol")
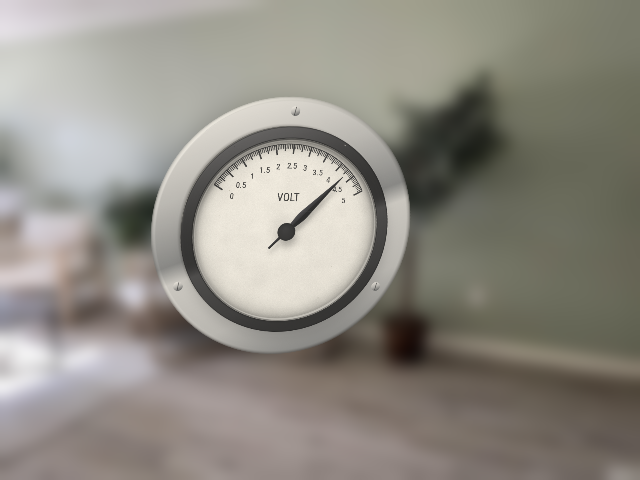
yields 4.25 V
